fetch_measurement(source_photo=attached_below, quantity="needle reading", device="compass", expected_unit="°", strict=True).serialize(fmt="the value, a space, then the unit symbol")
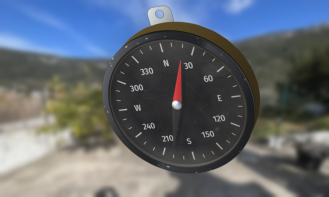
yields 20 °
